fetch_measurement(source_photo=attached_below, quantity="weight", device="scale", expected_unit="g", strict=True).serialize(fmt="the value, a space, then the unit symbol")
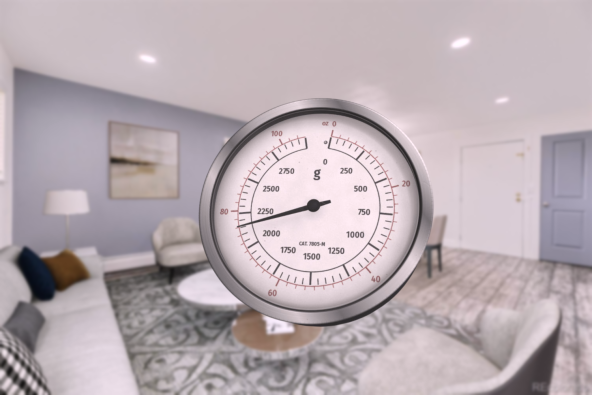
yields 2150 g
